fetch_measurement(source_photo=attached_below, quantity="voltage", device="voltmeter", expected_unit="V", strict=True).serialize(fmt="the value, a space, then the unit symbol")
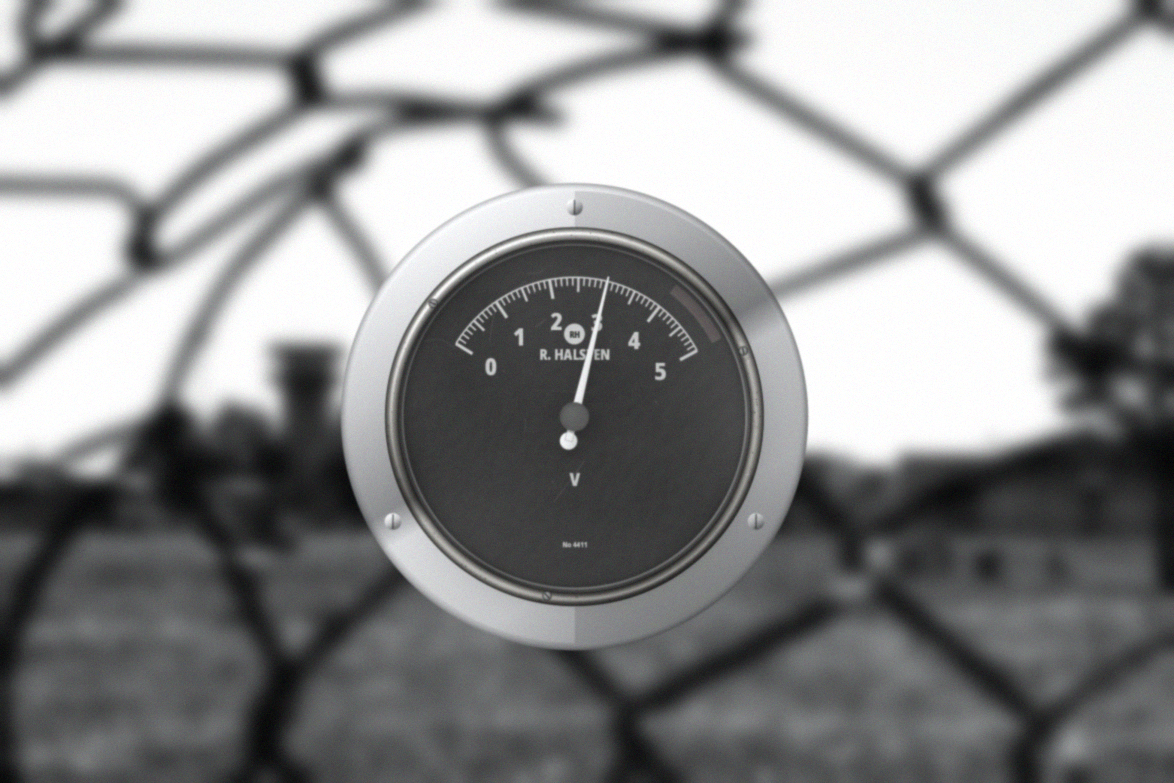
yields 3 V
